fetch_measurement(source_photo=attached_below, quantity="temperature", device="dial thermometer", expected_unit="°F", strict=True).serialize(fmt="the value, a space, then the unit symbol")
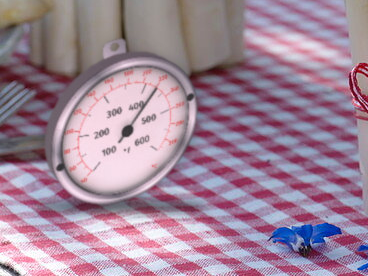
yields 425 °F
